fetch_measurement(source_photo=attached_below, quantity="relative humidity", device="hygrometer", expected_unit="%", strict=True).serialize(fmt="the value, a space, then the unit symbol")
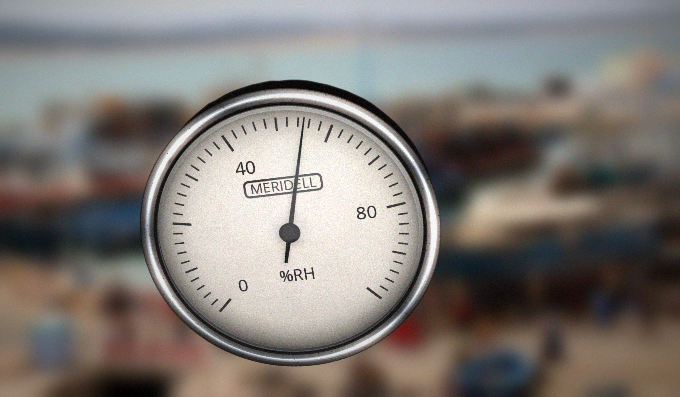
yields 55 %
